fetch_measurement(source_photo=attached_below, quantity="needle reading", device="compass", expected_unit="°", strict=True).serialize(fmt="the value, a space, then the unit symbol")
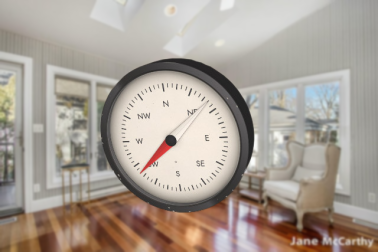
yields 230 °
